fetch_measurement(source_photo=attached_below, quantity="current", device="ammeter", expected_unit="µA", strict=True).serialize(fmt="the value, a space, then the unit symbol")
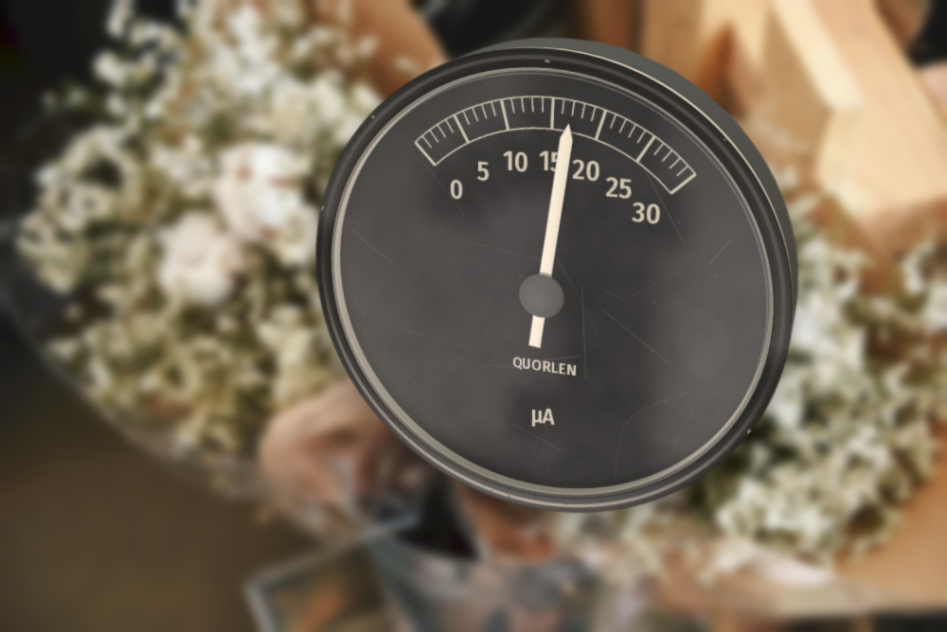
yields 17 µA
